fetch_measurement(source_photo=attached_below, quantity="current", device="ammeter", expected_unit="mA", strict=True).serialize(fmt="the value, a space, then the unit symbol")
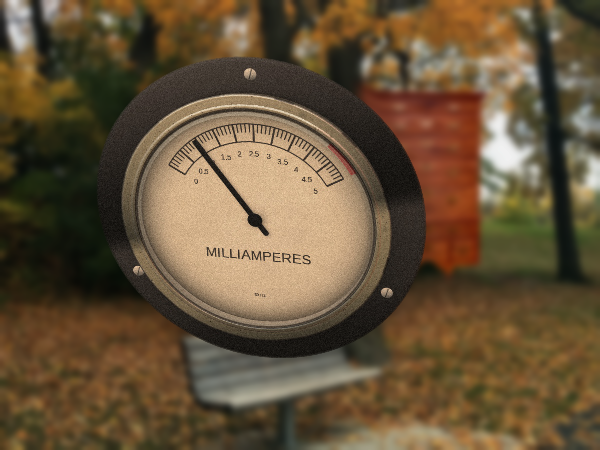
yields 1 mA
